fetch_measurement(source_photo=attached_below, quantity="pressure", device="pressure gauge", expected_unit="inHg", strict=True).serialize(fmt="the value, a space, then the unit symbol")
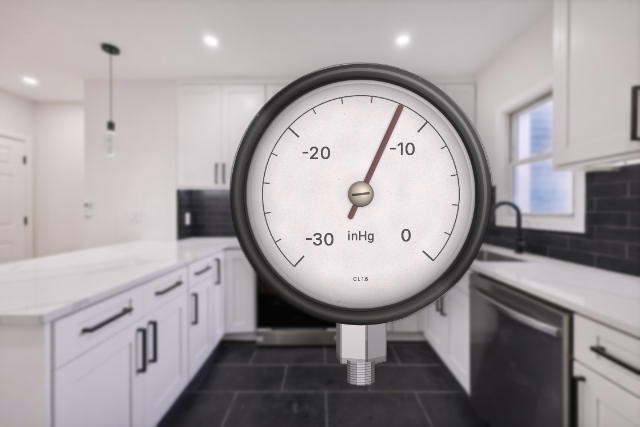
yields -12 inHg
